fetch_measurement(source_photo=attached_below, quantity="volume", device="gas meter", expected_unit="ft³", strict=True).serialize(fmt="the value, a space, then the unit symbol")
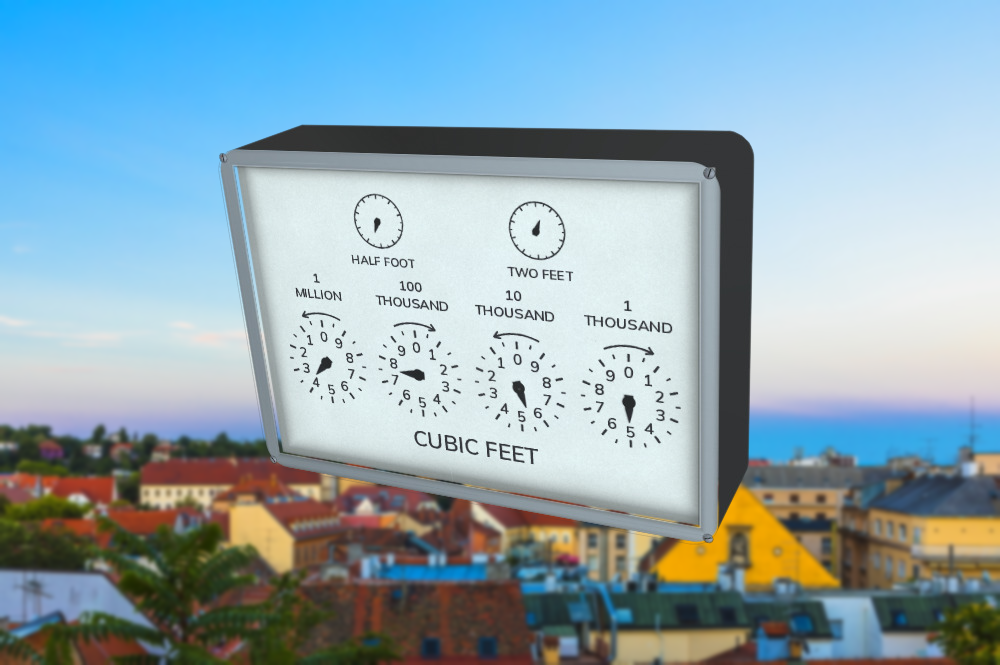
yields 375500 ft³
